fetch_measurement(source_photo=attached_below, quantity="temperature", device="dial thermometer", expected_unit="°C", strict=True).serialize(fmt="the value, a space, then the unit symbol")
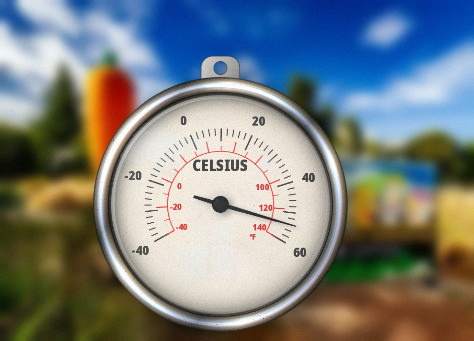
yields 54 °C
